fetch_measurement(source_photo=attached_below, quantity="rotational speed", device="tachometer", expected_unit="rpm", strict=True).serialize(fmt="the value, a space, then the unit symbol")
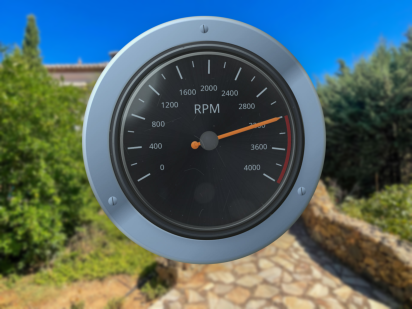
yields 3200 rpm
